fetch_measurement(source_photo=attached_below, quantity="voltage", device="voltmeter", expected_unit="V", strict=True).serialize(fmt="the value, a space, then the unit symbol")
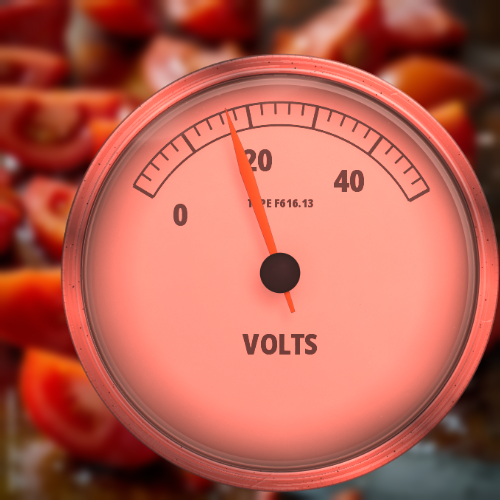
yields 17 V
